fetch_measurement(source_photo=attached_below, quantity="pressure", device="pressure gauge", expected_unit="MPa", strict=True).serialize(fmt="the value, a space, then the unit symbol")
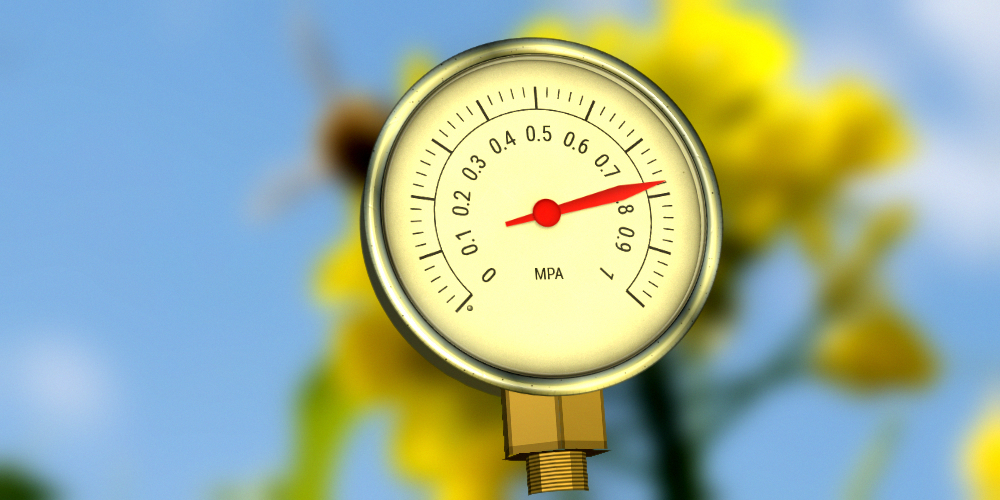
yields 0.78 MPa
